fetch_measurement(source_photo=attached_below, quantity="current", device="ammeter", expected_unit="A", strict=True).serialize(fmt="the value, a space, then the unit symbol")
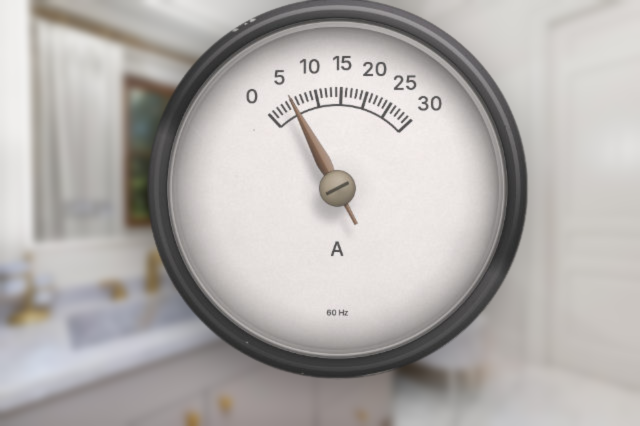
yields 5 A
